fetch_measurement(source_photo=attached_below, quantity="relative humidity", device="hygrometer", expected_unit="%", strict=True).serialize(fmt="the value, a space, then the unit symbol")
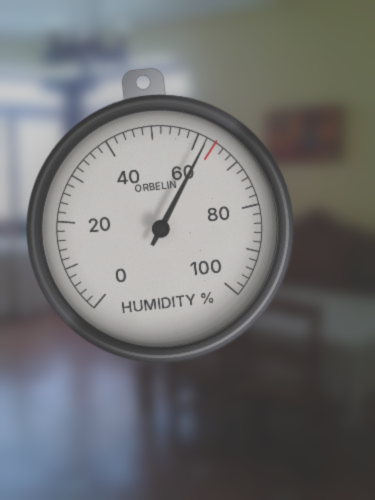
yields 62 %
